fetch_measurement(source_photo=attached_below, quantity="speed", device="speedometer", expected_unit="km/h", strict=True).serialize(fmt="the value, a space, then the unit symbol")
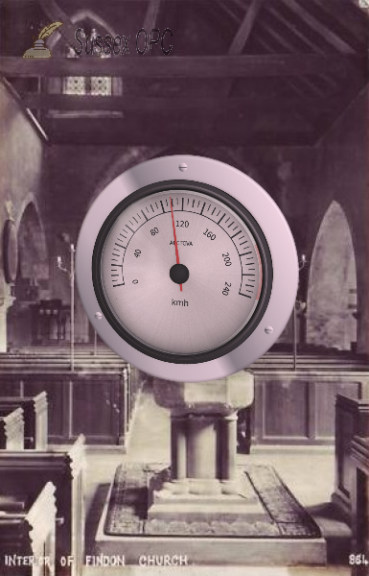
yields 110 km/h
